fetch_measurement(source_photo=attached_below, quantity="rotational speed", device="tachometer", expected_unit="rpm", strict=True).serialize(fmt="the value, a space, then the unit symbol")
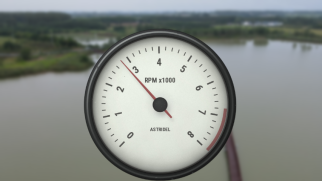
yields 2800 rpm
